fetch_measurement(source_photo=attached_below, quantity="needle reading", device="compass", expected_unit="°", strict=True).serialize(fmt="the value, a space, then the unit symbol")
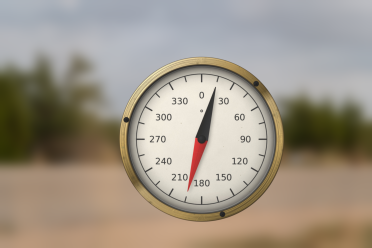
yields 195 °
